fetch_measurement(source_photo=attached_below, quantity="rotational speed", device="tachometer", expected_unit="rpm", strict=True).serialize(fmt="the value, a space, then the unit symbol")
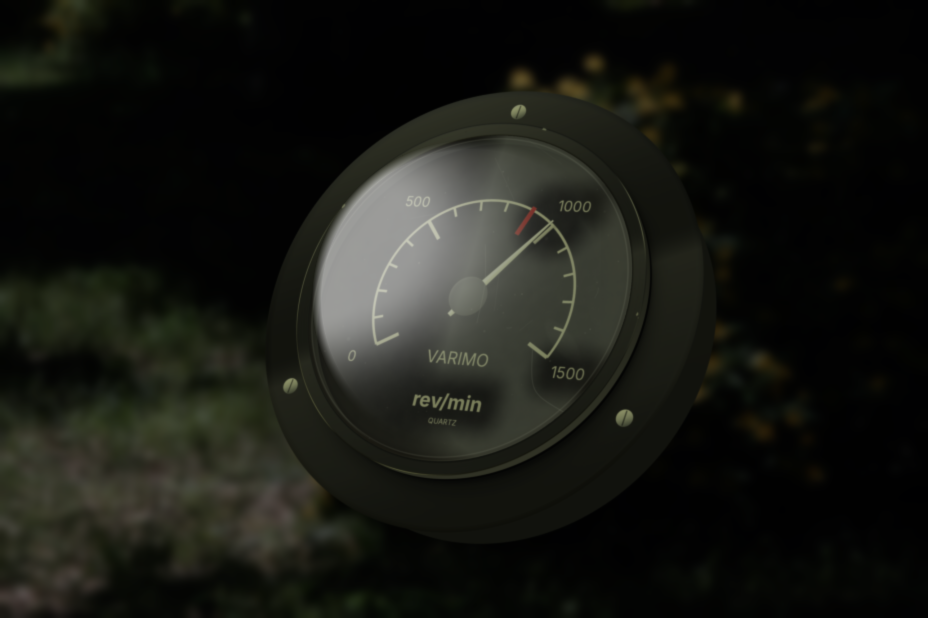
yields 1000 rpm
